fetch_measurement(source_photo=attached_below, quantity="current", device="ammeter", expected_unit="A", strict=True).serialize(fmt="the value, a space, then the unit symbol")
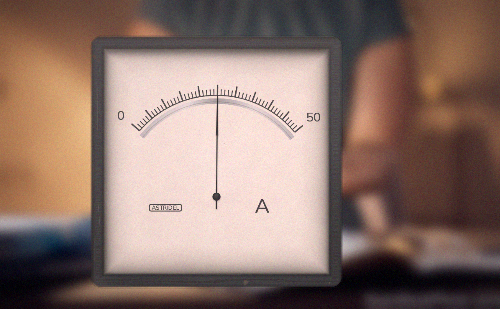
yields 25 A
